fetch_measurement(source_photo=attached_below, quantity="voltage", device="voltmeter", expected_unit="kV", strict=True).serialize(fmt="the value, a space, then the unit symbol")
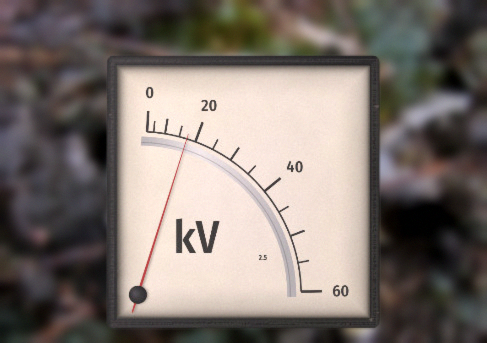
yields 17.5 kV
